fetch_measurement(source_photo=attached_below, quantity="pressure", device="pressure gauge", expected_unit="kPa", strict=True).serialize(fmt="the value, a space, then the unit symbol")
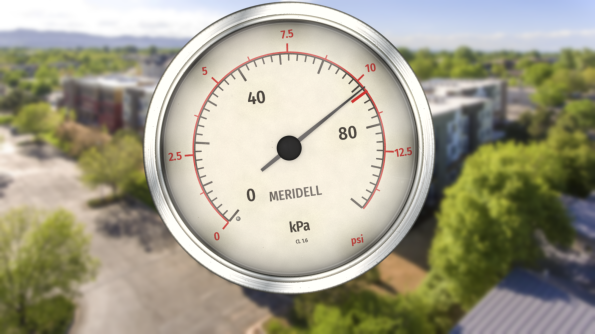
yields 71 kPa
